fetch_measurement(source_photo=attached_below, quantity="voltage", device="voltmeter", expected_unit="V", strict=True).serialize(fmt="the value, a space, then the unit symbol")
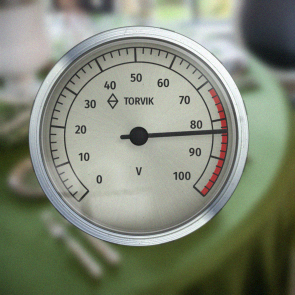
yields 83 V
